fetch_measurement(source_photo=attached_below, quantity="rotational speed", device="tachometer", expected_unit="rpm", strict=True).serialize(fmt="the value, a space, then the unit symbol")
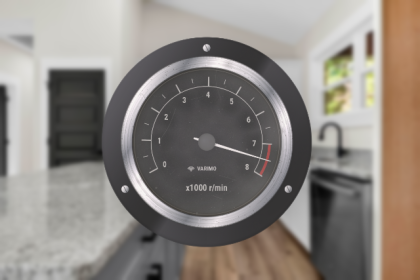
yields 7500 rpm
